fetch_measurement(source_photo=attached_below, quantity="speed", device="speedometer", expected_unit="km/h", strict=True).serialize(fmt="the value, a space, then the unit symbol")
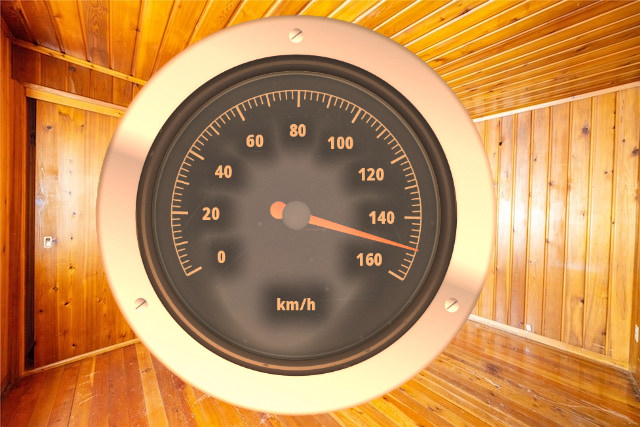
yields 150 km/h
